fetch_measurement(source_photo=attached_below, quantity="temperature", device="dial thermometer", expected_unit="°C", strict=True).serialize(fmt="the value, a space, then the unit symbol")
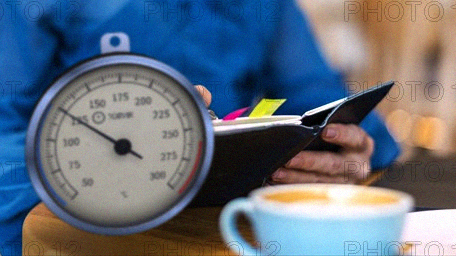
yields 125 °C
